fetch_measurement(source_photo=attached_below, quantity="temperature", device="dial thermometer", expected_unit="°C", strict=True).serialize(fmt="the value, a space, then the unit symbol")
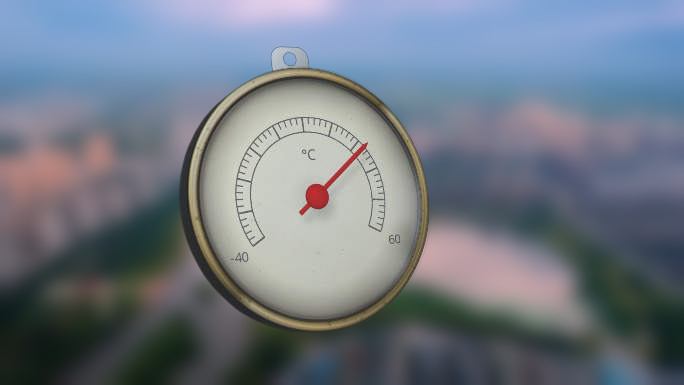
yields 32 °C
